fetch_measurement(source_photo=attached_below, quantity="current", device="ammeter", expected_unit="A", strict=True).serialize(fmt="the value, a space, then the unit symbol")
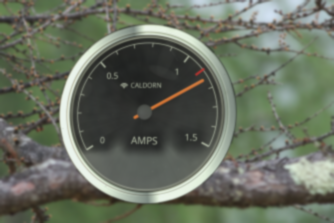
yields 1.15 A
